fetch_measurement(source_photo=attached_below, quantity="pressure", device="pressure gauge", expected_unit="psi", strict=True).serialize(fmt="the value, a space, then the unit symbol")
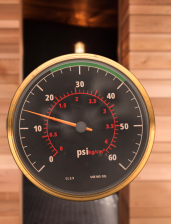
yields 14 psi
